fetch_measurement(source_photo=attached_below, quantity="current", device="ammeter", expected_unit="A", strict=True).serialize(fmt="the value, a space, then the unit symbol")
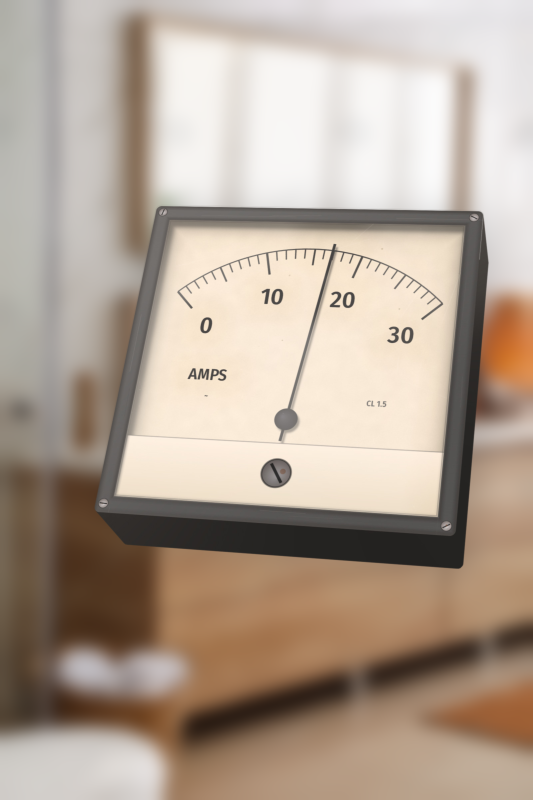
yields 17 A
